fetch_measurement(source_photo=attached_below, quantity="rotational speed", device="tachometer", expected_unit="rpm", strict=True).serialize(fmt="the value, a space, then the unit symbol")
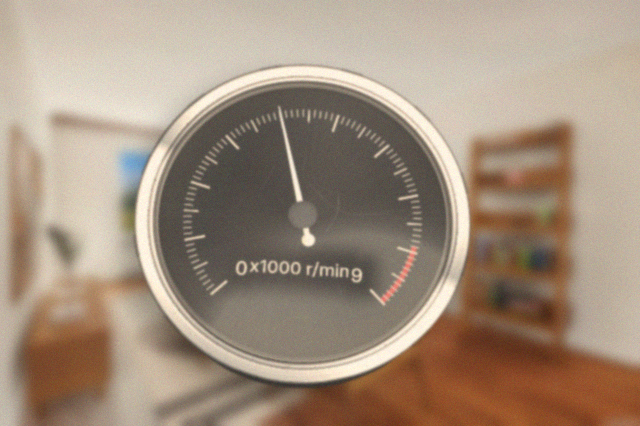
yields 4000 rpm
